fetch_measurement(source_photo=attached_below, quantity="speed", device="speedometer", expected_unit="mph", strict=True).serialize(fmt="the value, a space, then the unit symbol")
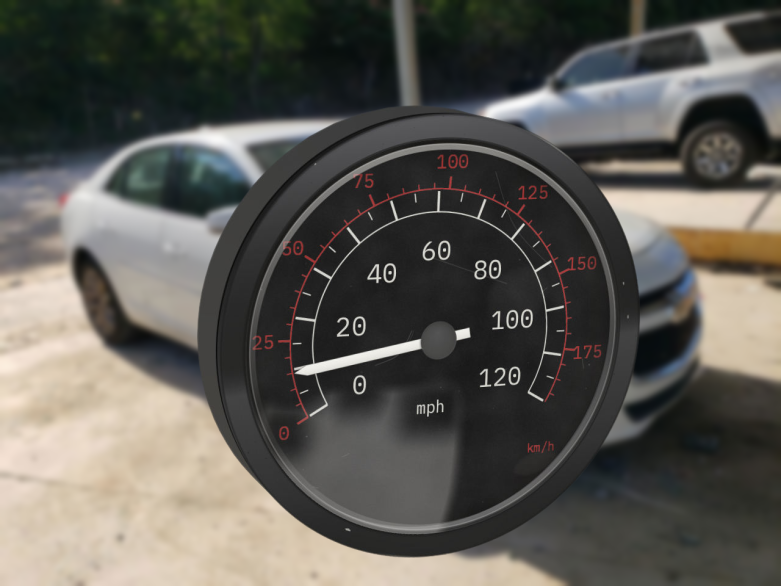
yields 10 mph
